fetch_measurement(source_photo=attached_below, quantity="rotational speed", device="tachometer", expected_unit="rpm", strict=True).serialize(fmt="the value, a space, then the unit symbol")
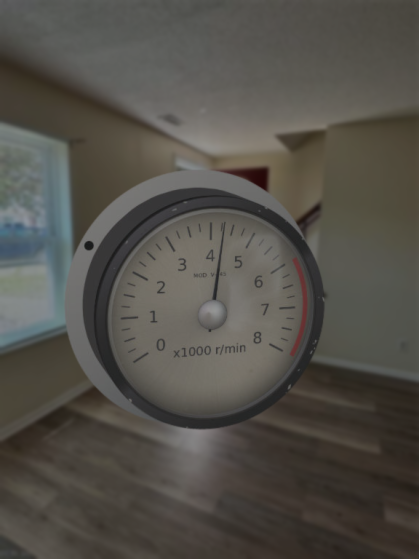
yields 4250 rpm
